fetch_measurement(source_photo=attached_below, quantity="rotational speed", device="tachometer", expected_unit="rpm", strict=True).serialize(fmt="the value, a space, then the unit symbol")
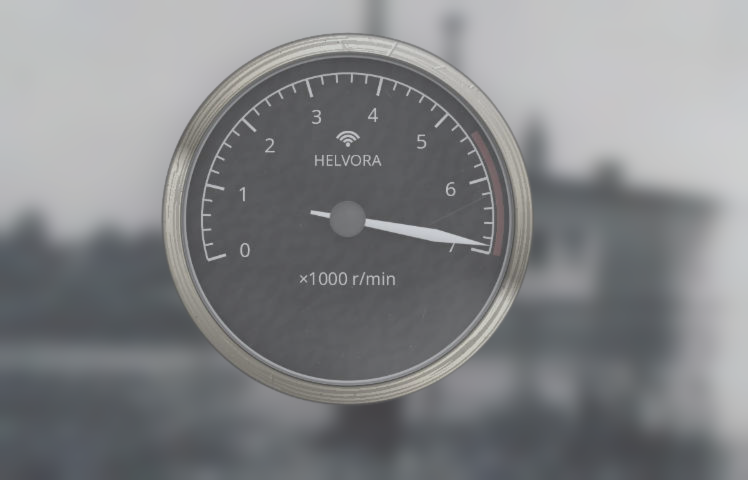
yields 6900 rpm
